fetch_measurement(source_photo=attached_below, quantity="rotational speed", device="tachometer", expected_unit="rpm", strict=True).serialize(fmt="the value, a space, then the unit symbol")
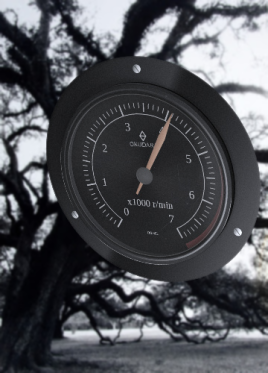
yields 4100 rpm
